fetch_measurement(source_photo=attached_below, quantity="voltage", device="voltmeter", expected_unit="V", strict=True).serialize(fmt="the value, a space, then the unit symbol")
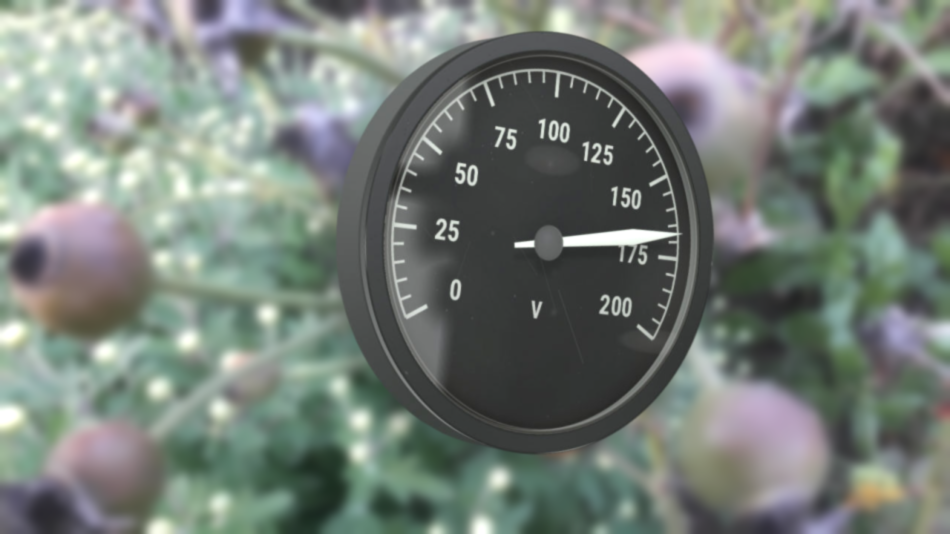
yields 167.5 V
